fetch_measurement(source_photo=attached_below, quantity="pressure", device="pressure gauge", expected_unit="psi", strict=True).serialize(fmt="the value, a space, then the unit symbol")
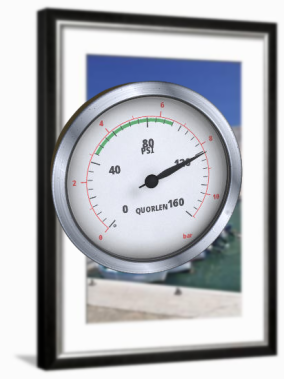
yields 120 psi
